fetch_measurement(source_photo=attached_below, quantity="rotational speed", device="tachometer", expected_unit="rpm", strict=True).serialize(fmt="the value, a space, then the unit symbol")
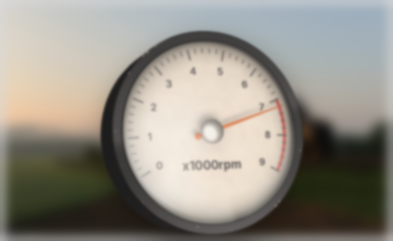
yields 7200 rpm
